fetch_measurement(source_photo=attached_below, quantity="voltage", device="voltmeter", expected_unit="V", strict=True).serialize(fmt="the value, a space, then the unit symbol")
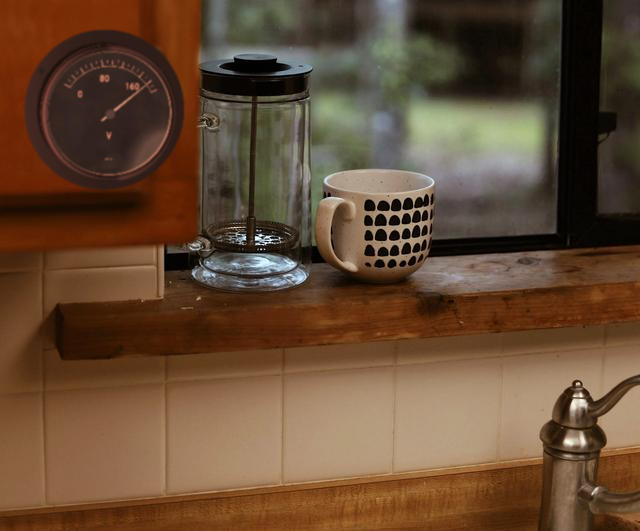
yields 180 V
